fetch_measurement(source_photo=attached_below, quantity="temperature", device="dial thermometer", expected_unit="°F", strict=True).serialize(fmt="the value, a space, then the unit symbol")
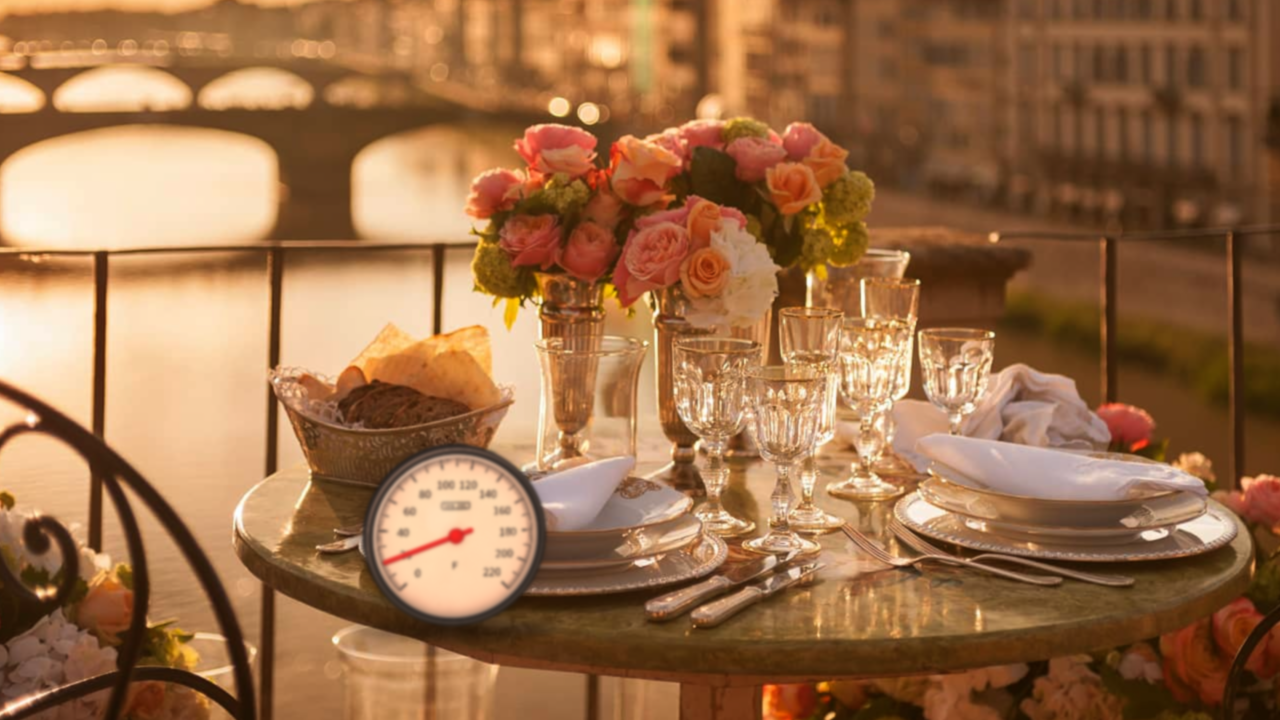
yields 20 °F
